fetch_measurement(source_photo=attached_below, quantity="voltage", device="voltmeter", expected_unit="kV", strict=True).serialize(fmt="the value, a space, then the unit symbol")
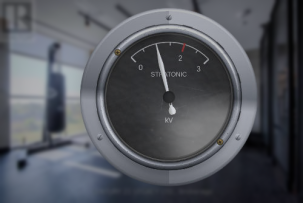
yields 1 kV
